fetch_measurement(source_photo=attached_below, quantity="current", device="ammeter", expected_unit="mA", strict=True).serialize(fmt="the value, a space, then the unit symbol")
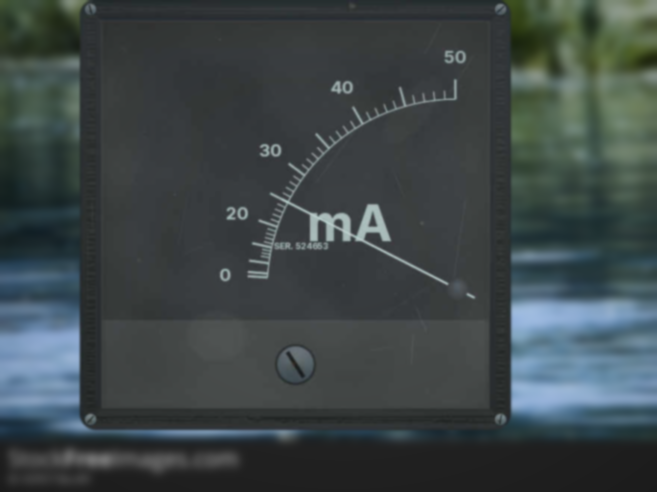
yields 25 mA
